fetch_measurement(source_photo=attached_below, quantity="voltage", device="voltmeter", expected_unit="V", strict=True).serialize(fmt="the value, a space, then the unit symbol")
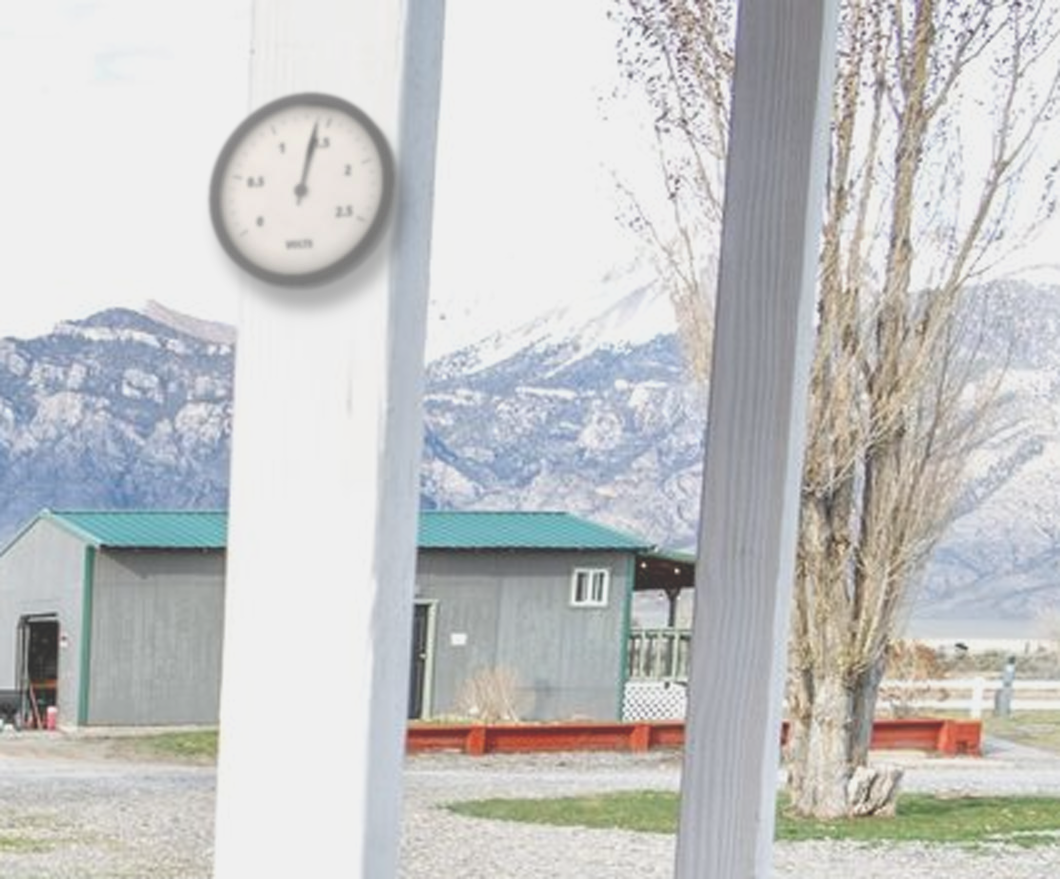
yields 1.4 V
